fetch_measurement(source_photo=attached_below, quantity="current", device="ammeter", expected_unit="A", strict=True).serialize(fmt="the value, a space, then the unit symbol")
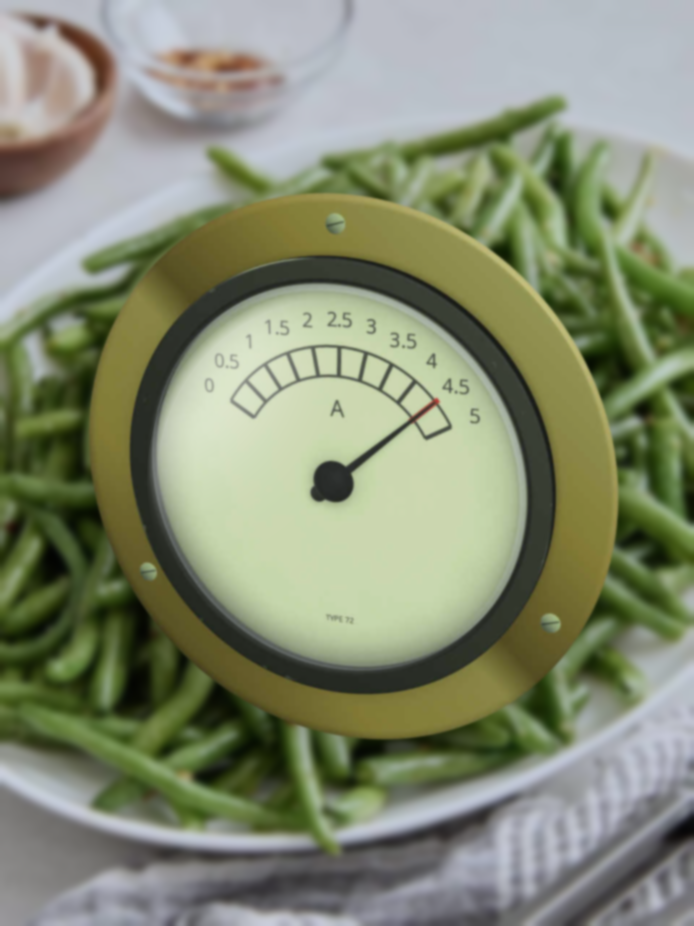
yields 4.5 A
